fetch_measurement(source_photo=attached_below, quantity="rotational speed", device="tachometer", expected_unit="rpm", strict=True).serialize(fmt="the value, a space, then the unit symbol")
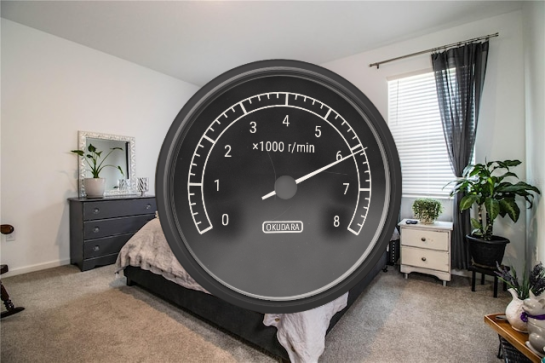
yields 6100 rpm
